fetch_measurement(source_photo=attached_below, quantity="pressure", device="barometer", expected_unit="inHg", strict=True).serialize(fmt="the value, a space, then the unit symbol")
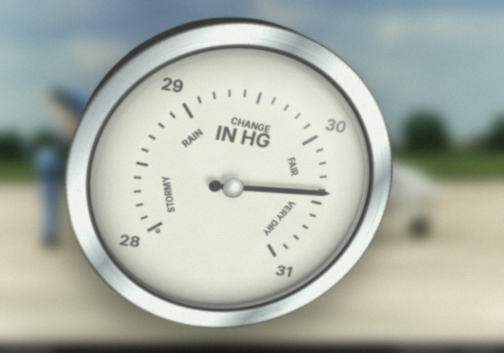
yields 30.4 inHg
